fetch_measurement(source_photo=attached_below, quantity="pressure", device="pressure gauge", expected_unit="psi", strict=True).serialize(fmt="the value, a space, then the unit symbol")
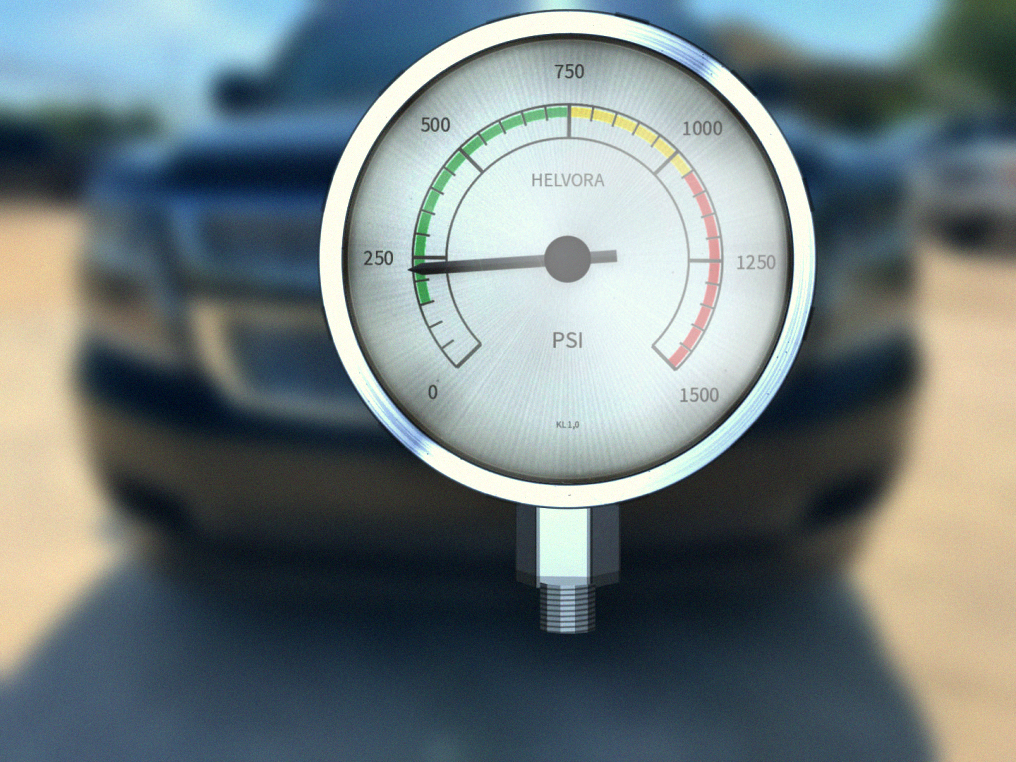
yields 225 psi
